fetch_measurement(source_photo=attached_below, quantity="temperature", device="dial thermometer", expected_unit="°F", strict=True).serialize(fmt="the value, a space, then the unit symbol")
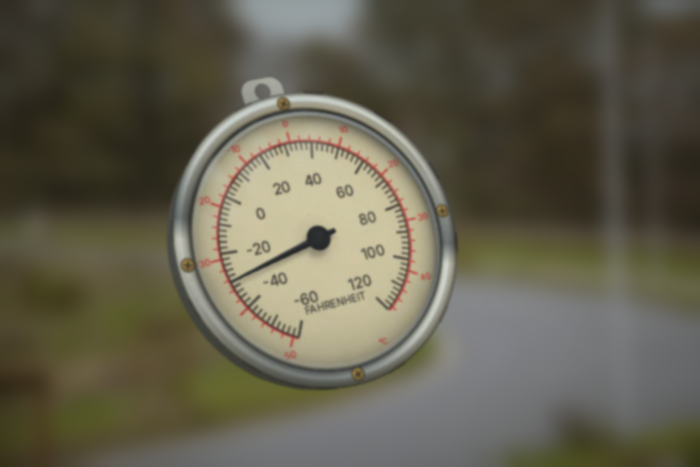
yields -30 °F
